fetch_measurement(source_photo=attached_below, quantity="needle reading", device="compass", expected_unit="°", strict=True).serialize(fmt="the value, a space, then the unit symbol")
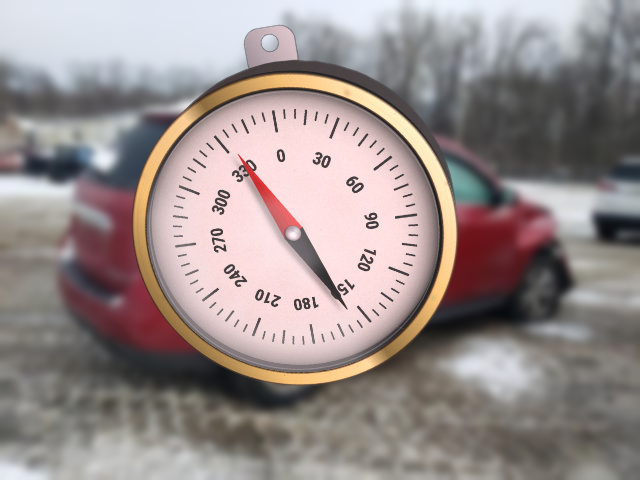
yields 335 °
